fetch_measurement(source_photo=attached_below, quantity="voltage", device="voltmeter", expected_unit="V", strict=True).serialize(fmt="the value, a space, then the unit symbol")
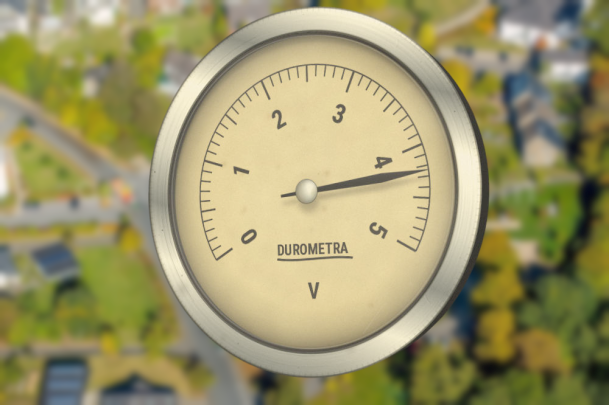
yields 4.25 V
